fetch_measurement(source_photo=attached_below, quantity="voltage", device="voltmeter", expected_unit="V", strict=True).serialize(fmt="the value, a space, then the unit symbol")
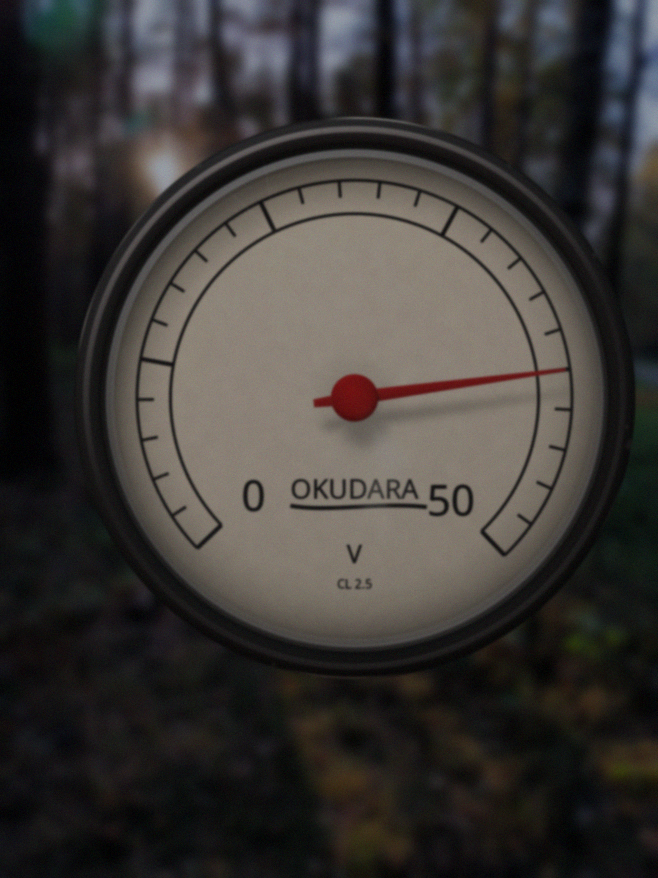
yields 40 V
